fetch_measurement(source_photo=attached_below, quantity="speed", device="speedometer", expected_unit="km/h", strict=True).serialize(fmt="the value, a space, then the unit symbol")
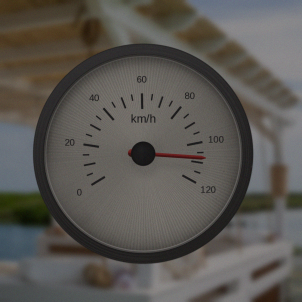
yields 107.5 km/h
